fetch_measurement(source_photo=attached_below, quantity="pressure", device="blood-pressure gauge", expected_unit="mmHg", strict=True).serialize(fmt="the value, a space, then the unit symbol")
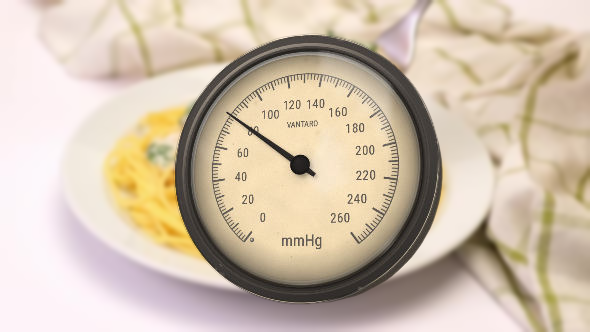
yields 80 mmHg
